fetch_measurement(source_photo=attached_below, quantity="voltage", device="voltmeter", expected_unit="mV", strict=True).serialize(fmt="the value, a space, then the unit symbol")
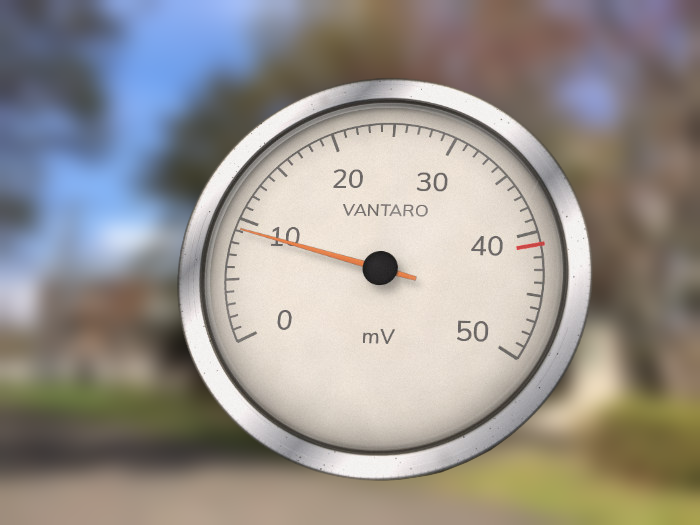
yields 9 mV
